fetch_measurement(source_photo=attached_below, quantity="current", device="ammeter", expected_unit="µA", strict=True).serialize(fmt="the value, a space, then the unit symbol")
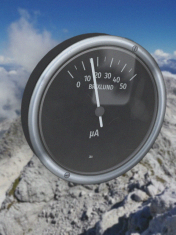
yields 15 µA
